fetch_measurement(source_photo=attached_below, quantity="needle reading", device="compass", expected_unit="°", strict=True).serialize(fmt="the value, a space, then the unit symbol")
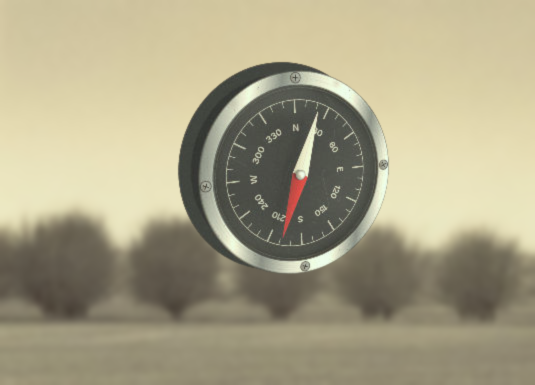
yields 200 °
